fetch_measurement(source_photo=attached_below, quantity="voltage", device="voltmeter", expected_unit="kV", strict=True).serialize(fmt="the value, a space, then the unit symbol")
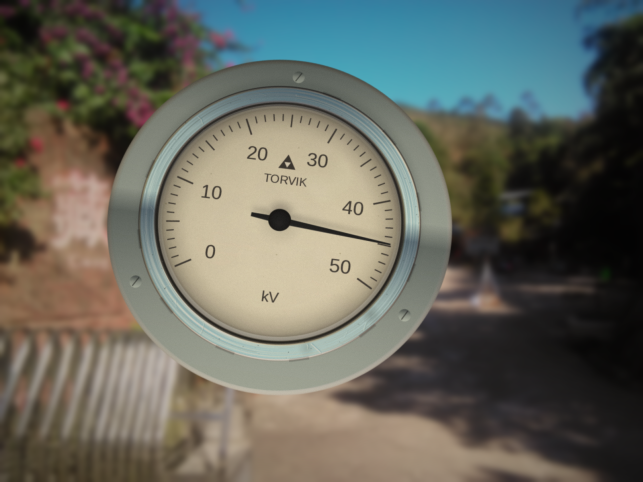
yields 45 kV
